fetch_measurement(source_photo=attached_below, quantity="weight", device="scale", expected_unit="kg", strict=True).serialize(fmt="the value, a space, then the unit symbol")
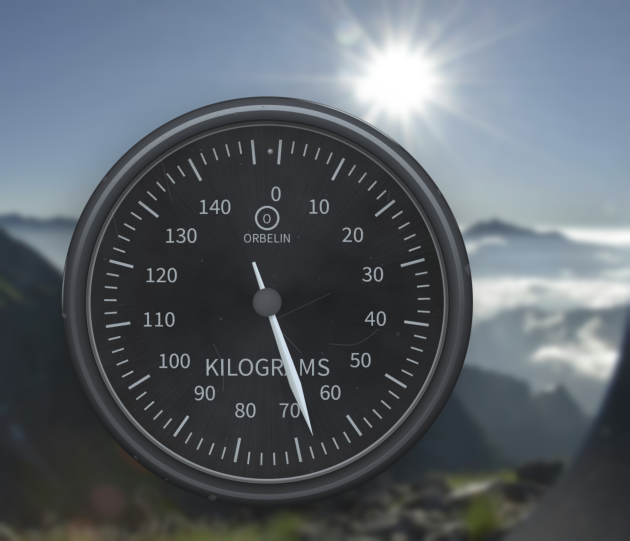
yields 67 kg
